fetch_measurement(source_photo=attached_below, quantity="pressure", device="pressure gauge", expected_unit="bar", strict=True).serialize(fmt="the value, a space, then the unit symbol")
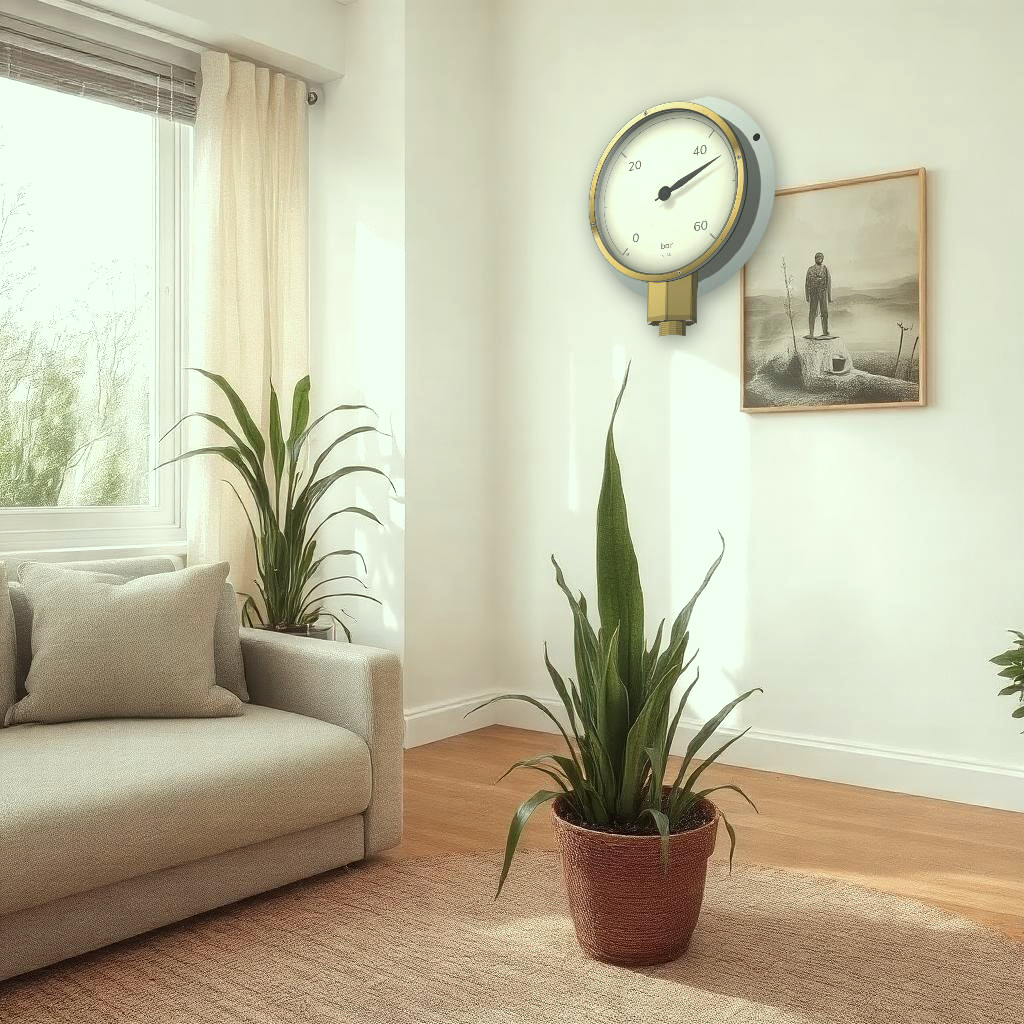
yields 45 bar
